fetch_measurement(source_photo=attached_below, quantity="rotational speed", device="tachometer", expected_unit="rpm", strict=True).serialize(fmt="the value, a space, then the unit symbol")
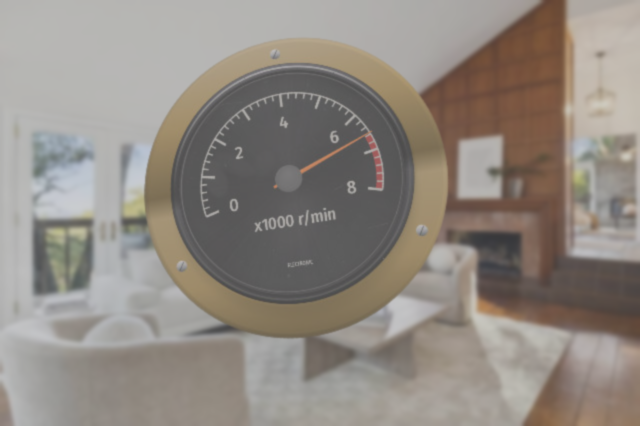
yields 6600 rpm
